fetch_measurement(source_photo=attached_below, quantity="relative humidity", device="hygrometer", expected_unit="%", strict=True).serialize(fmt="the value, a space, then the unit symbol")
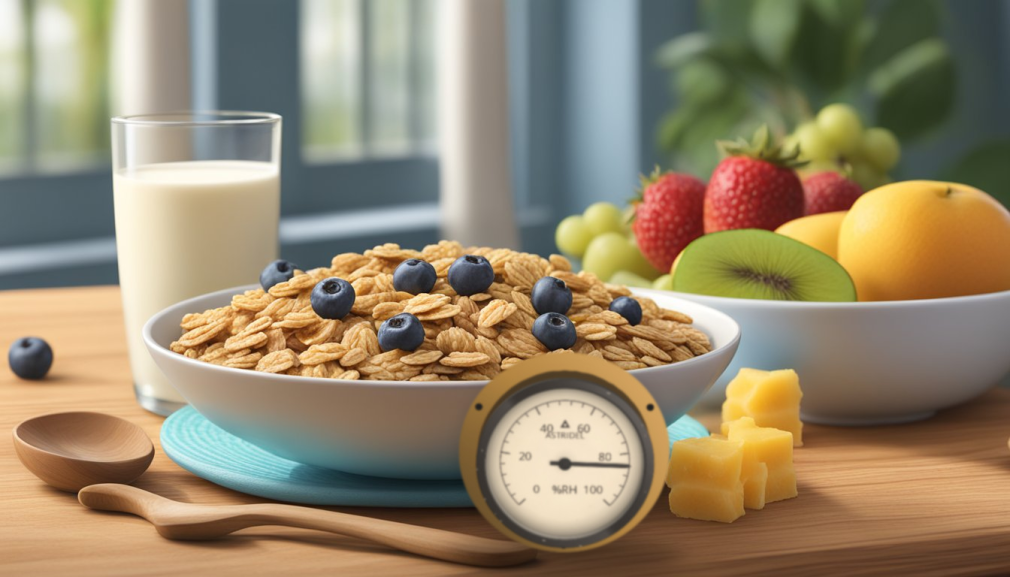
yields 84 %
